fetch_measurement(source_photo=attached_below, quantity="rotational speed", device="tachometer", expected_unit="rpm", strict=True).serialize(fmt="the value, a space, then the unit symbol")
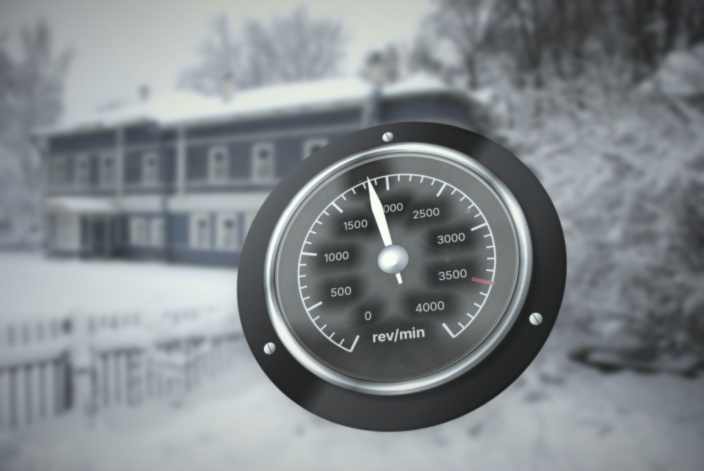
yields 1850 rpm
